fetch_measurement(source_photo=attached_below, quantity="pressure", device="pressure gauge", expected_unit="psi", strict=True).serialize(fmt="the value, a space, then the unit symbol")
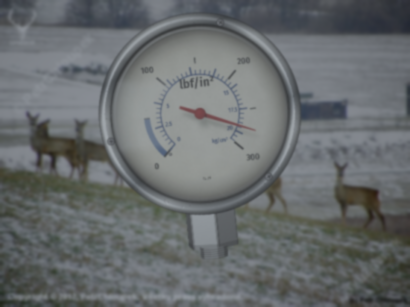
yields 275 psi
